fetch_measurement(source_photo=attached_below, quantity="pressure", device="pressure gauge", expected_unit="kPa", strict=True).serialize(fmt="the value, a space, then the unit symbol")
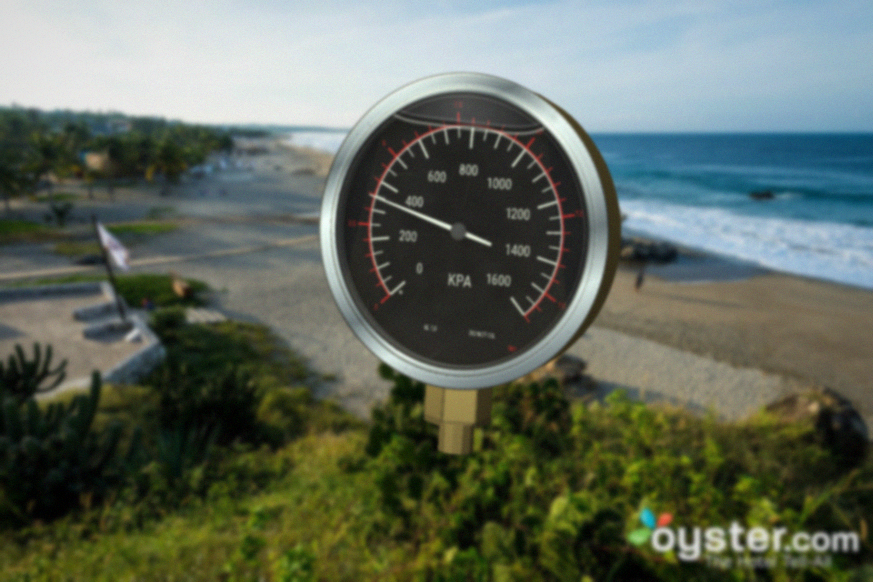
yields 350 kPa
